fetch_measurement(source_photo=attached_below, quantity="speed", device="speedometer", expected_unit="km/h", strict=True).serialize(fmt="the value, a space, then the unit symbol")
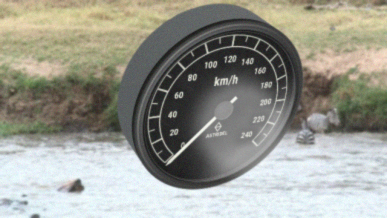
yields 0 km/h
